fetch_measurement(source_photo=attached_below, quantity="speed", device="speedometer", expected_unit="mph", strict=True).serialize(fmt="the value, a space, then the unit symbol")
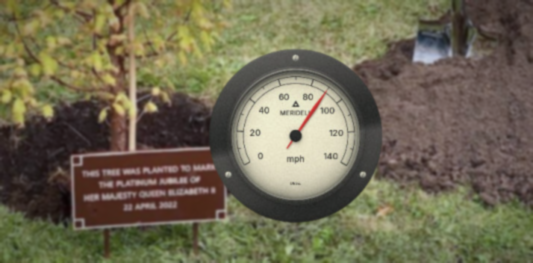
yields 90 mph
